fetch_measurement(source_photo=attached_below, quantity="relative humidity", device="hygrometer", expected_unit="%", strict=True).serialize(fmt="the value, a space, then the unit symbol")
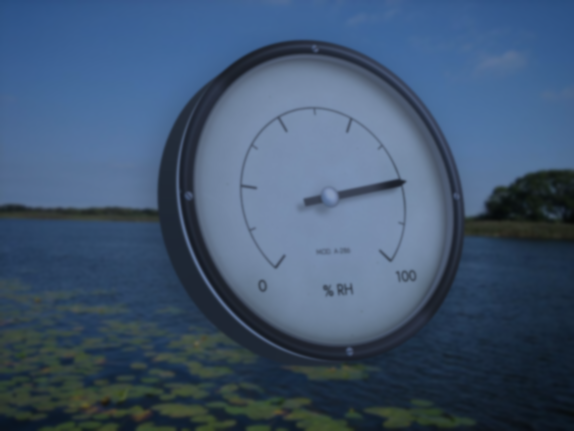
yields 80 %
